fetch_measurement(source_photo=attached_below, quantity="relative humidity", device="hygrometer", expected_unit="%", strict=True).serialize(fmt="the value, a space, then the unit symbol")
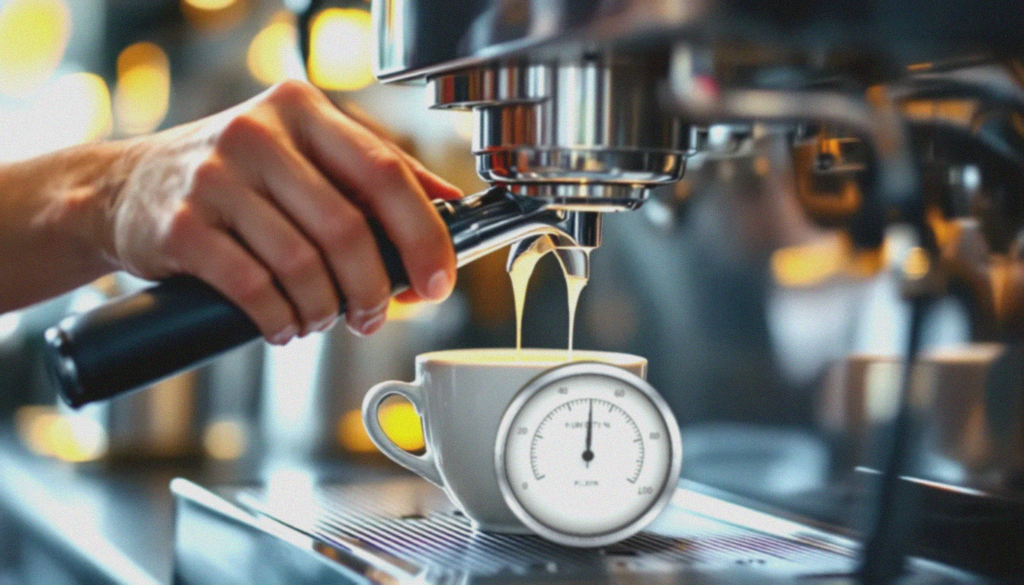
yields 50 %
